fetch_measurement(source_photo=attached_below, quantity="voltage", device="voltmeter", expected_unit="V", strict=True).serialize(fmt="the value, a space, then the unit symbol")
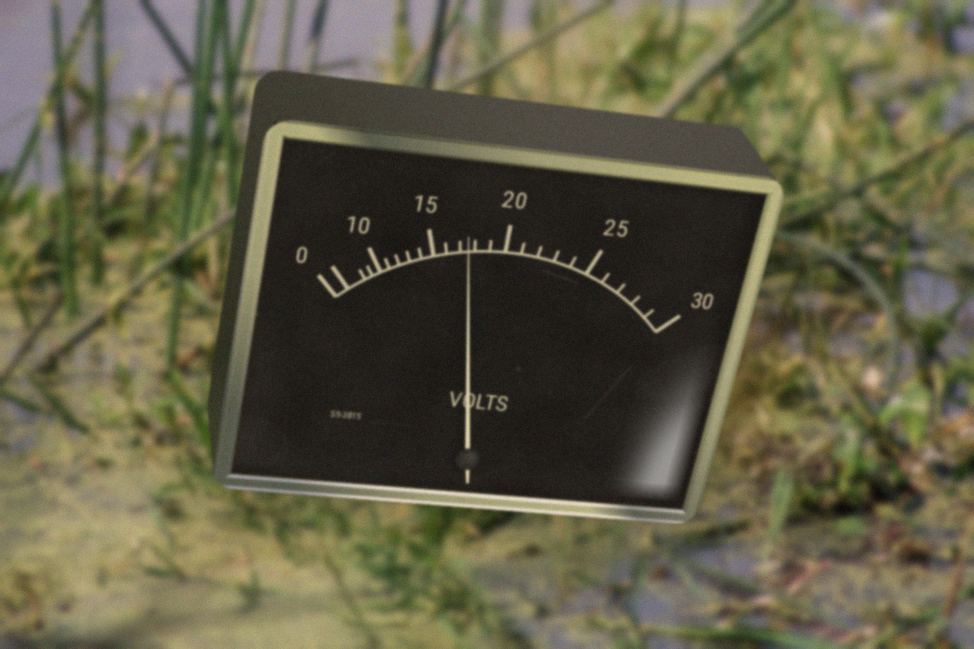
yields 17.5 V
